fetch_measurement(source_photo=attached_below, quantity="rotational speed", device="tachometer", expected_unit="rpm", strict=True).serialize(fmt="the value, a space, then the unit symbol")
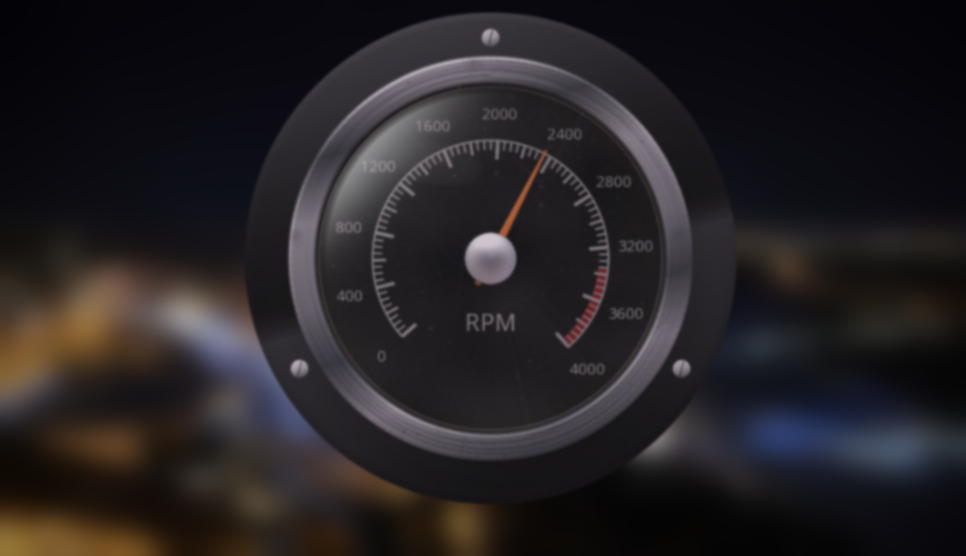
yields 2350 rpm
